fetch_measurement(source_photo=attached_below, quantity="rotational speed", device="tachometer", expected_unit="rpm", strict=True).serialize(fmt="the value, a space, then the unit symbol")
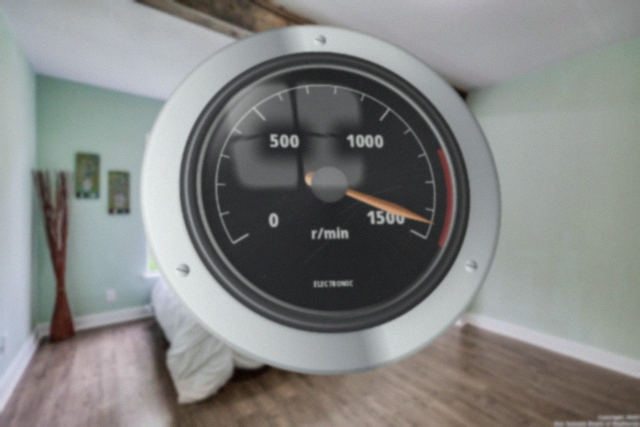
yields 1450 rpm
